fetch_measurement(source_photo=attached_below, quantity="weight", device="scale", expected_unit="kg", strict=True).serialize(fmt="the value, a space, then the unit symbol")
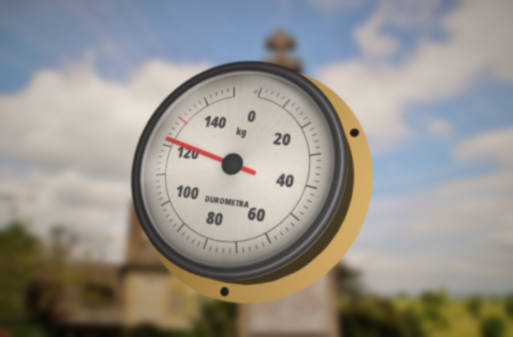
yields 122 kg
